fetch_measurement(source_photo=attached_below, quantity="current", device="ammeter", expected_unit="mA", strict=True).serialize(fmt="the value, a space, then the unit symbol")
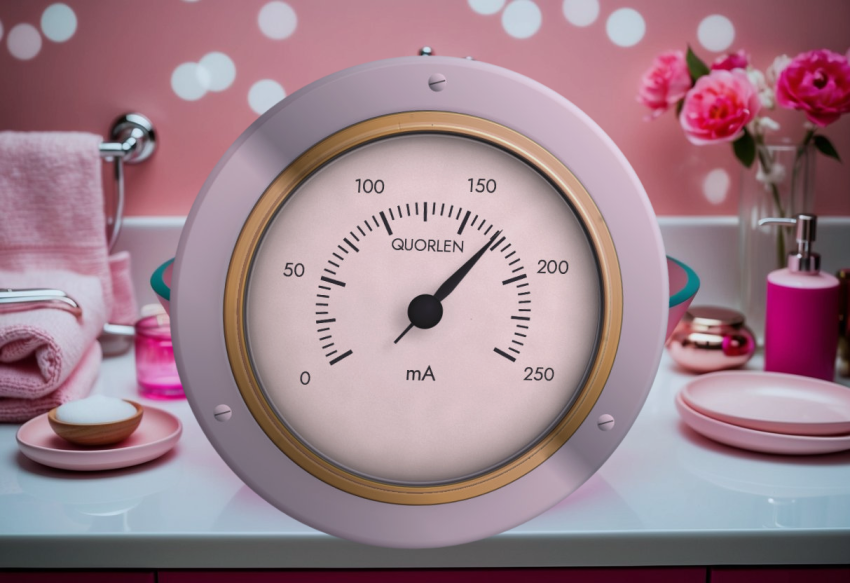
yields 170 mA
